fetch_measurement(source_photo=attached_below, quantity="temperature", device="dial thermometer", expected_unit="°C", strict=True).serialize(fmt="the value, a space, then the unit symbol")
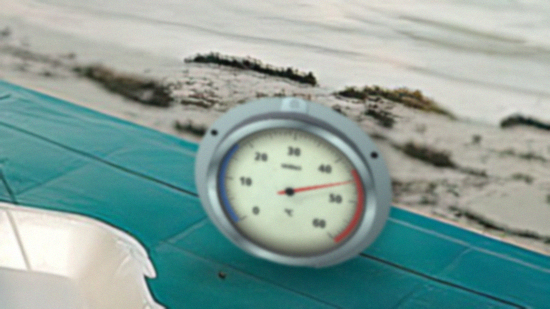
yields 45 °C
